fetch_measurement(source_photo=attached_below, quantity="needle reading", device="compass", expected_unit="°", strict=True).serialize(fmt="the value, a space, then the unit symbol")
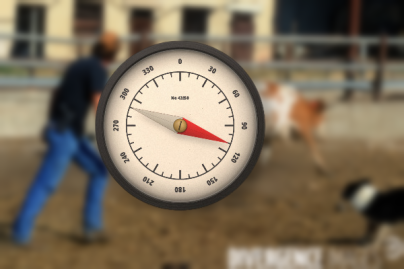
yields 110 °
